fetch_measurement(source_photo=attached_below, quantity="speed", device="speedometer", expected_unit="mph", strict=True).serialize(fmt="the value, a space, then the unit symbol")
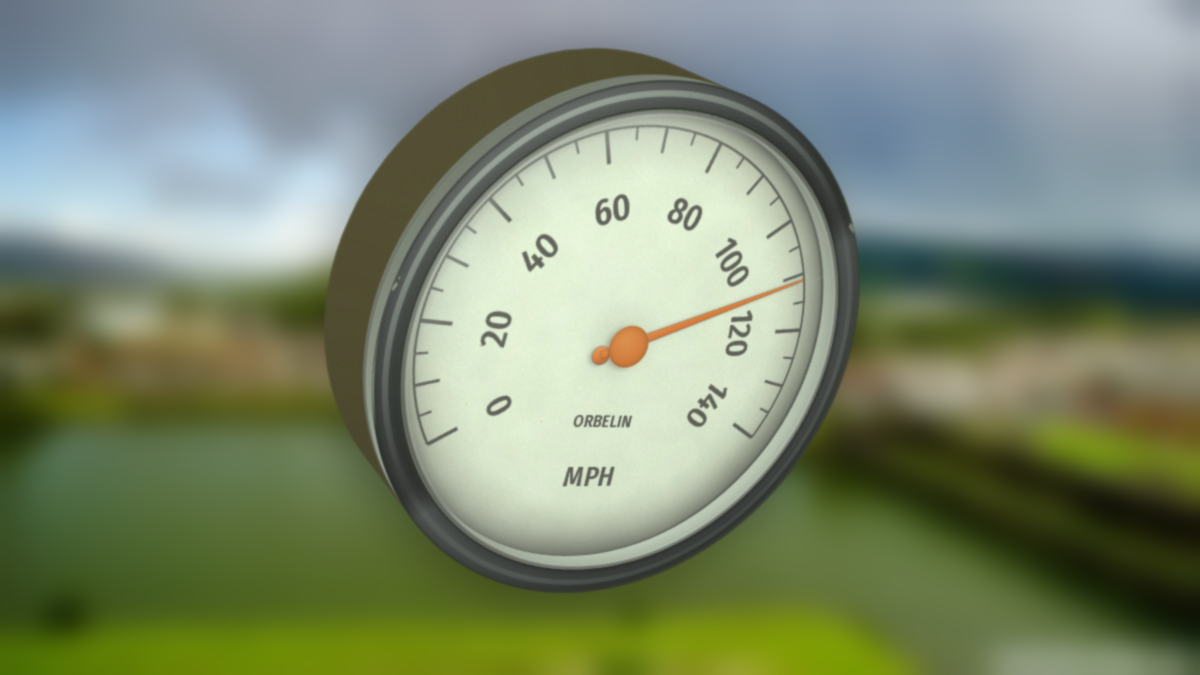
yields 110 mph
